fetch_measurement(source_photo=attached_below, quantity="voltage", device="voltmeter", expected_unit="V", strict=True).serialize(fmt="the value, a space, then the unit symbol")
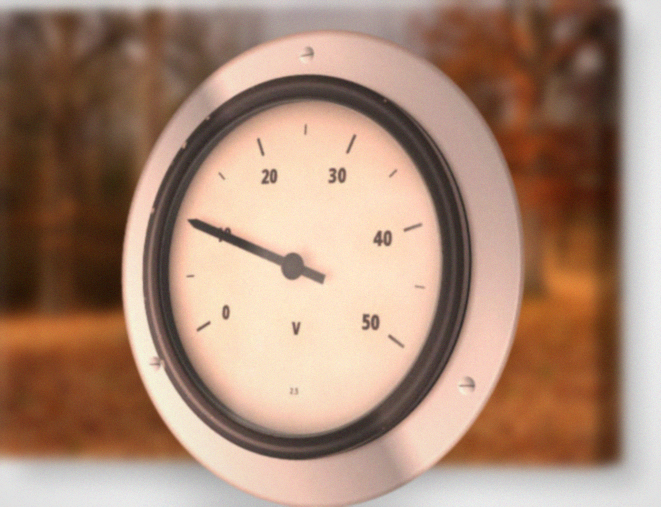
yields 10 V
